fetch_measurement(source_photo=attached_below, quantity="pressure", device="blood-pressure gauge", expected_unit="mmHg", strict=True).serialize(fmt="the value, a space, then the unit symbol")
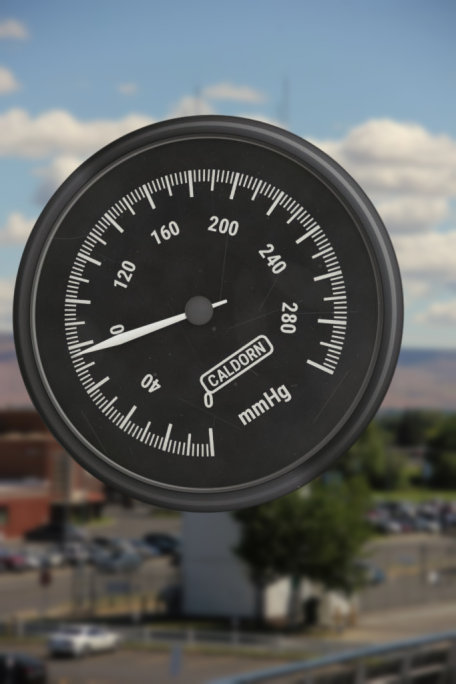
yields 76 mmHg
